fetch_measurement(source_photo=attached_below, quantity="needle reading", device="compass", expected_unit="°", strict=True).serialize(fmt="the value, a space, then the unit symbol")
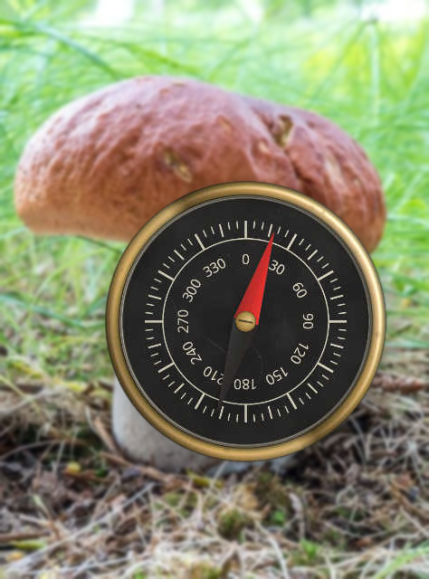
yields 17.5 °
